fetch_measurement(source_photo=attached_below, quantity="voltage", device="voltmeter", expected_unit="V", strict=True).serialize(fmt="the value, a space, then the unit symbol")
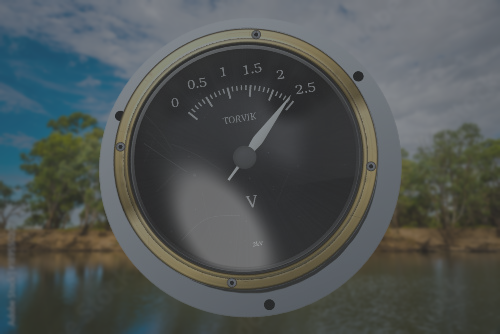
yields 2.4 V
